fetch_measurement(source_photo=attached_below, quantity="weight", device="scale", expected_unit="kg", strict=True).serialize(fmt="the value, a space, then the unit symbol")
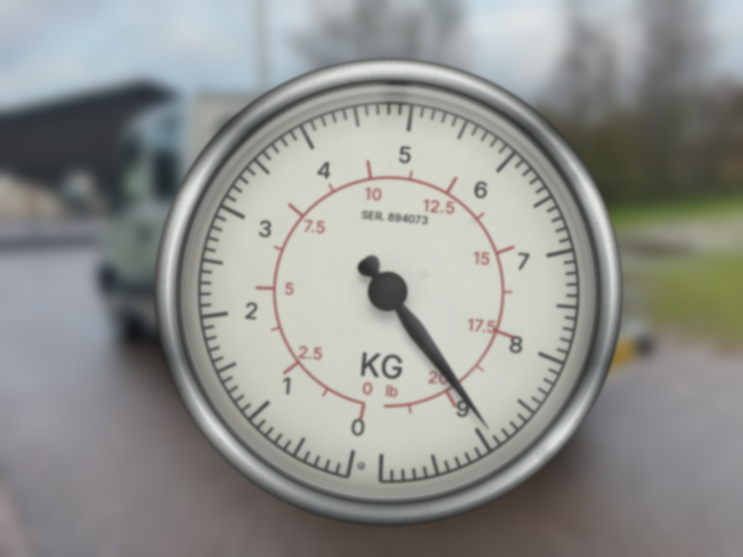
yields 8.9 kg
